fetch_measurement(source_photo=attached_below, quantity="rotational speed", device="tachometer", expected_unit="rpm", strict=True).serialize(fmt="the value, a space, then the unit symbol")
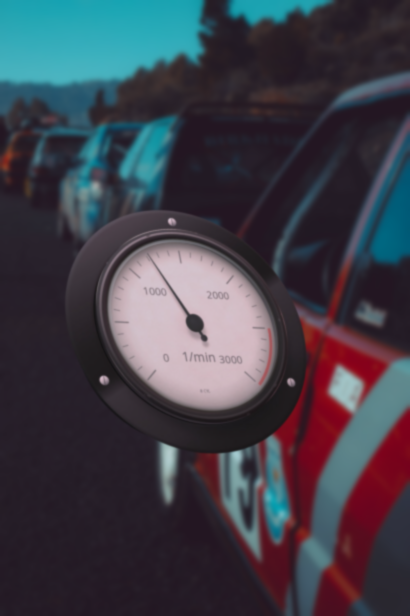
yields 1200 rpm
